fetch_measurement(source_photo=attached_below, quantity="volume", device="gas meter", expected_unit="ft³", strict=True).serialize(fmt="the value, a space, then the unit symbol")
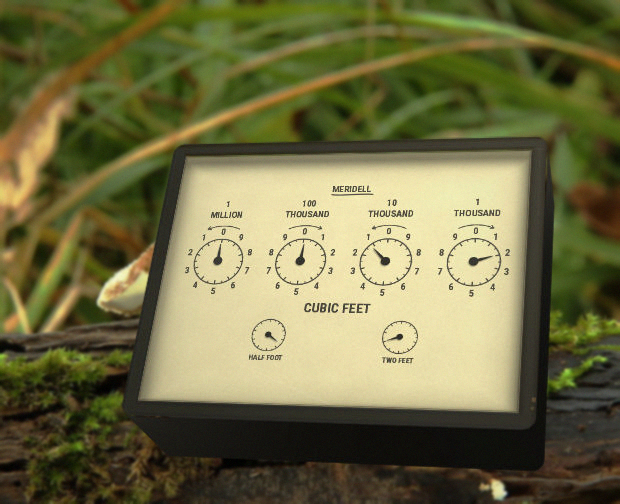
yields 1200 ft³
